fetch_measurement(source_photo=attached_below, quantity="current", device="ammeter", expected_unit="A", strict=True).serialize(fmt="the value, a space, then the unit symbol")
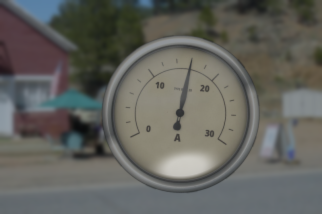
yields 16 A
